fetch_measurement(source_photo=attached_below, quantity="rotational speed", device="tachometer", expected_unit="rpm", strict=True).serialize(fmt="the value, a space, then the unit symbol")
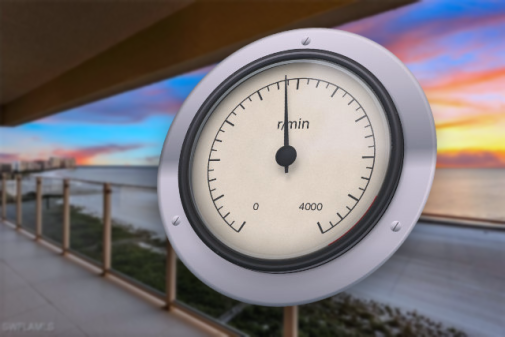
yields 1900 rpm
